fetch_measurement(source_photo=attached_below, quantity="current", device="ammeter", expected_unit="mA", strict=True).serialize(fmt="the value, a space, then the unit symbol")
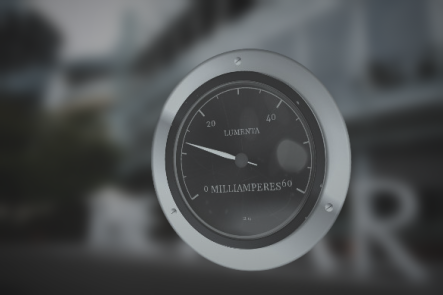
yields 12.5 mA
